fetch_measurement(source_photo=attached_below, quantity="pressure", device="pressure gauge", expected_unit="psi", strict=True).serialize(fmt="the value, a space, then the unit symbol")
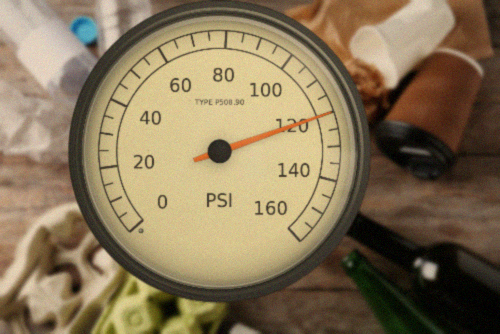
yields 120 psi
